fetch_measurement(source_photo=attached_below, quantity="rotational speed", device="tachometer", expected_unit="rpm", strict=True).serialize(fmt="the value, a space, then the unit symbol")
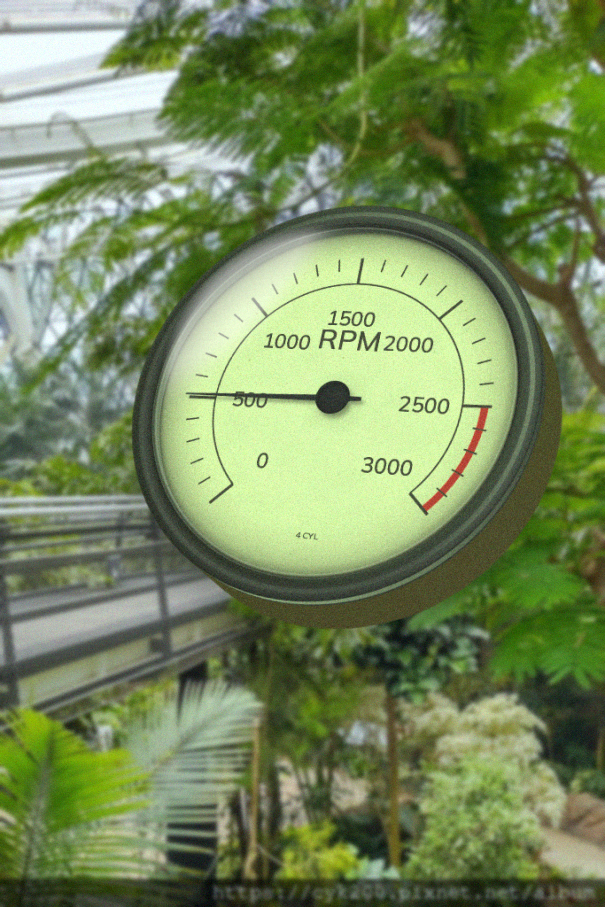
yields 500 rpm
